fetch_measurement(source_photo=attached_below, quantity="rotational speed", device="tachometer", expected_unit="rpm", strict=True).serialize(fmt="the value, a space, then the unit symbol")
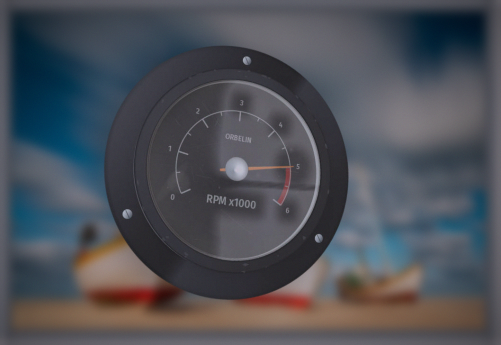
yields 5000 rpm
